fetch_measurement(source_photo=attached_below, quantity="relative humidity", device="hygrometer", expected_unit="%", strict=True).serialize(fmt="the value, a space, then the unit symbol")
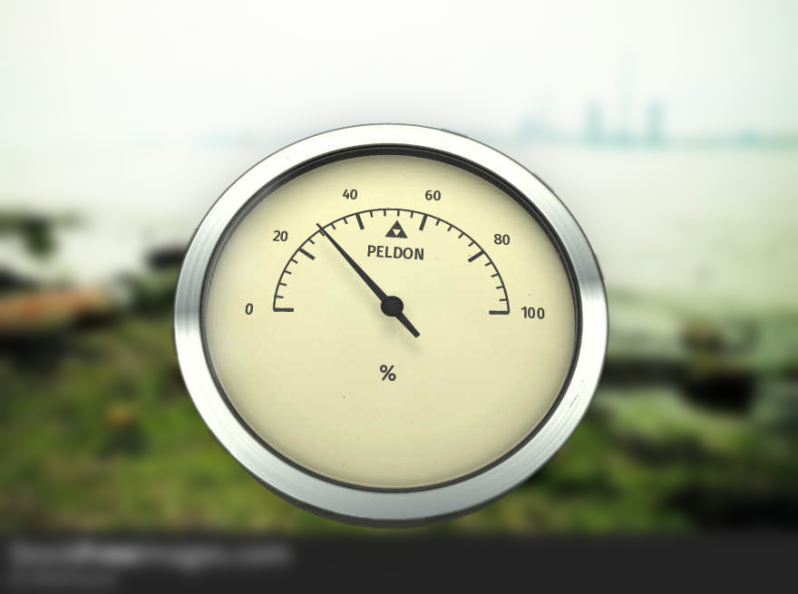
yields 28 %
